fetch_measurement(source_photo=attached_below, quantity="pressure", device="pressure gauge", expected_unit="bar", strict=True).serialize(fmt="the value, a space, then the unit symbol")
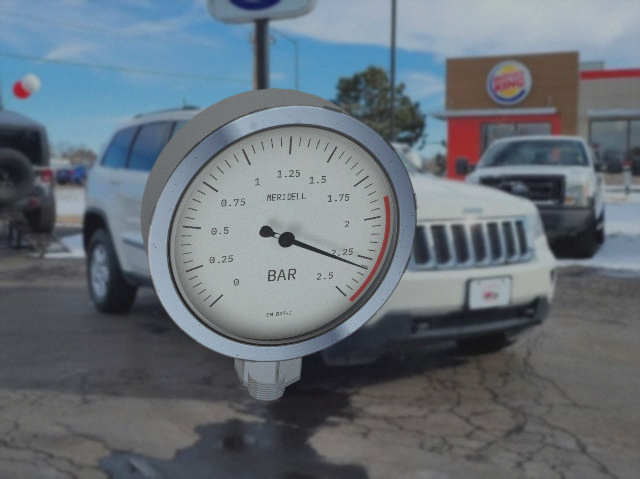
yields 2.3 bar
